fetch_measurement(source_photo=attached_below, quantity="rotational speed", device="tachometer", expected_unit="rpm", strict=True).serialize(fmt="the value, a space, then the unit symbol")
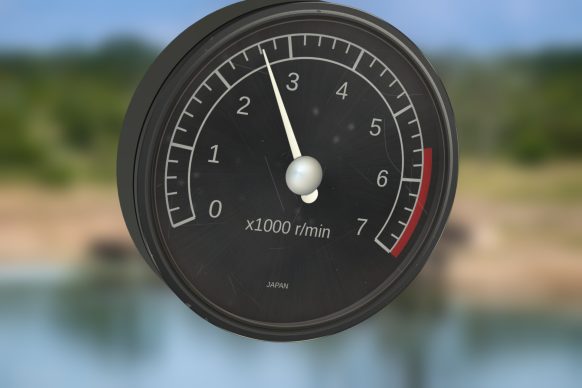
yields 2600 rpm
